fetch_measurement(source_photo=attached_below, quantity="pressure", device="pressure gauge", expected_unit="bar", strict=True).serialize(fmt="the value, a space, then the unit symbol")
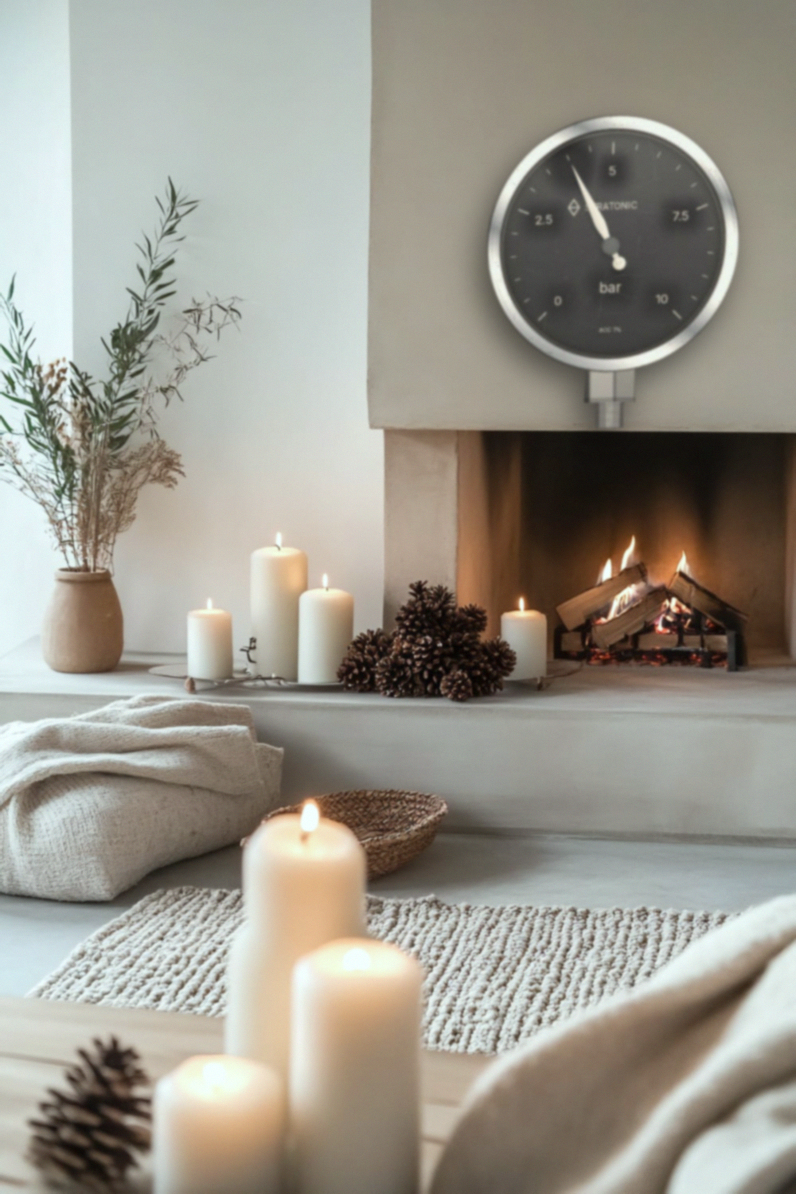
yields 4 bar
